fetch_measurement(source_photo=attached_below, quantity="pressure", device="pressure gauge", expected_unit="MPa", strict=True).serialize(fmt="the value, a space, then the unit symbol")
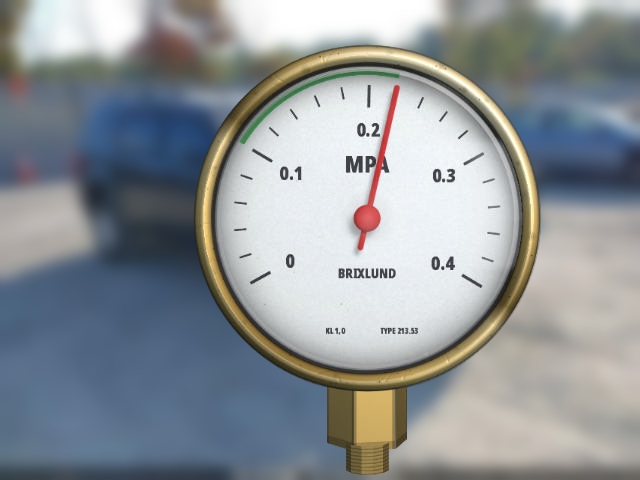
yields 0.22 MPa
